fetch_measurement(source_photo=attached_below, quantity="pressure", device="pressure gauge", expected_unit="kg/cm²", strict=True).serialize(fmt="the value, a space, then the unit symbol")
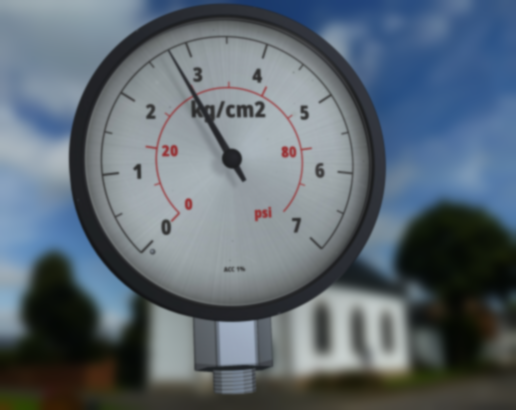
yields 2.75 kg/cm²
